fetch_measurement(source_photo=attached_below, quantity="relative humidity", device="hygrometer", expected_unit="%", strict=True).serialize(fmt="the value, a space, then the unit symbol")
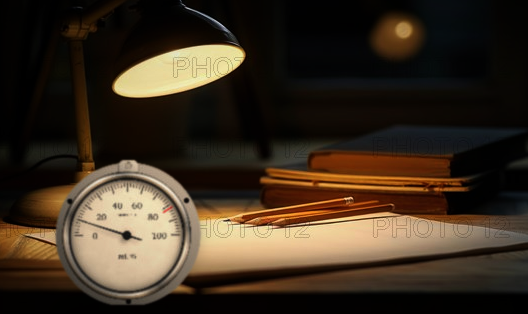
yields 10 %
